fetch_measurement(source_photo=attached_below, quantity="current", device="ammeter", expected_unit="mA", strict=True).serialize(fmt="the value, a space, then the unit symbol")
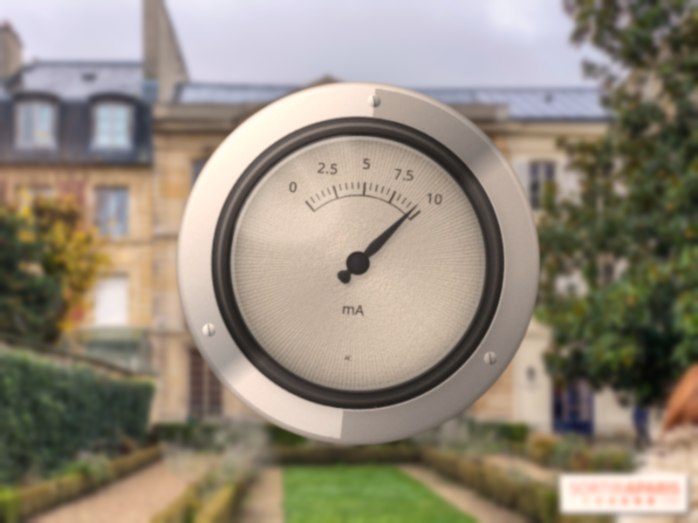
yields 9.5 mA
